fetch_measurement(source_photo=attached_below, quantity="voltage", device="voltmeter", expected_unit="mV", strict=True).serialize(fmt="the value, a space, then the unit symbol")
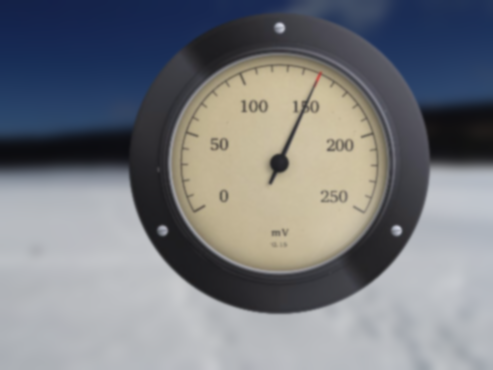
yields 150 mV
